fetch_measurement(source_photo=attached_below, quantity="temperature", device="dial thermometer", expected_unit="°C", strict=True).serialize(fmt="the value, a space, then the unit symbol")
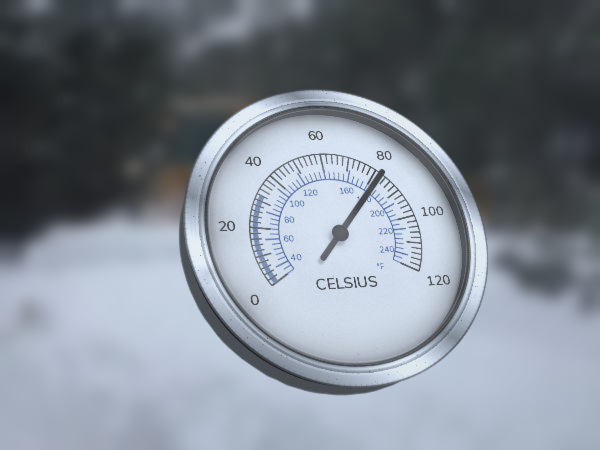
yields 82 °C
